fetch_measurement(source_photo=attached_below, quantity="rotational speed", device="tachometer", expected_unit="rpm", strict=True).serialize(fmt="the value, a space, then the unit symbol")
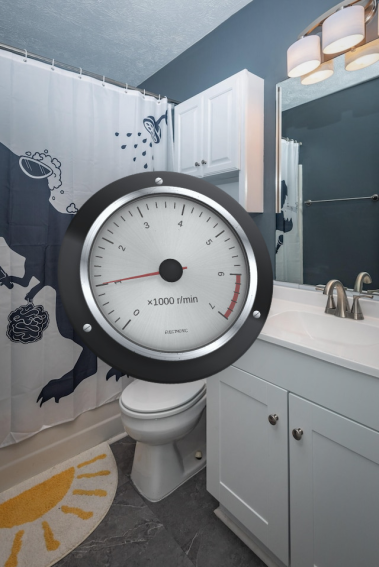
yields 1000 rpm
